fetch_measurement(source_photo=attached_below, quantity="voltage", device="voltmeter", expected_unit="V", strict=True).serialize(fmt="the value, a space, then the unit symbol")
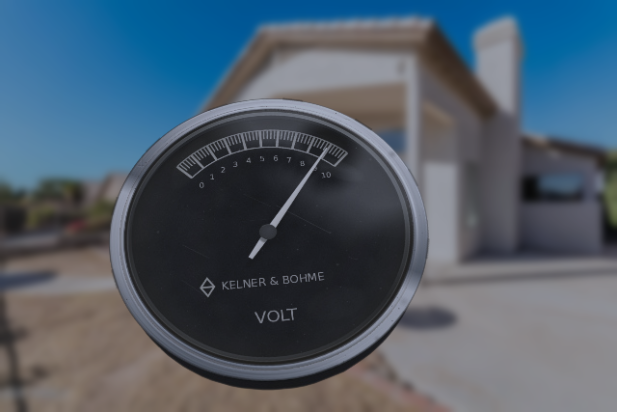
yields 9 V
